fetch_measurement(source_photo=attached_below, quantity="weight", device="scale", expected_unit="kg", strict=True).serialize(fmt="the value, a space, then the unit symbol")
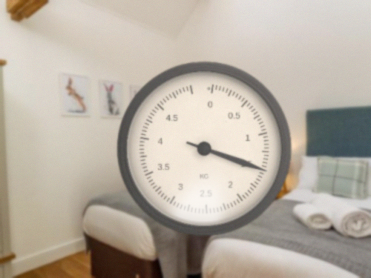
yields 1.5 kg
